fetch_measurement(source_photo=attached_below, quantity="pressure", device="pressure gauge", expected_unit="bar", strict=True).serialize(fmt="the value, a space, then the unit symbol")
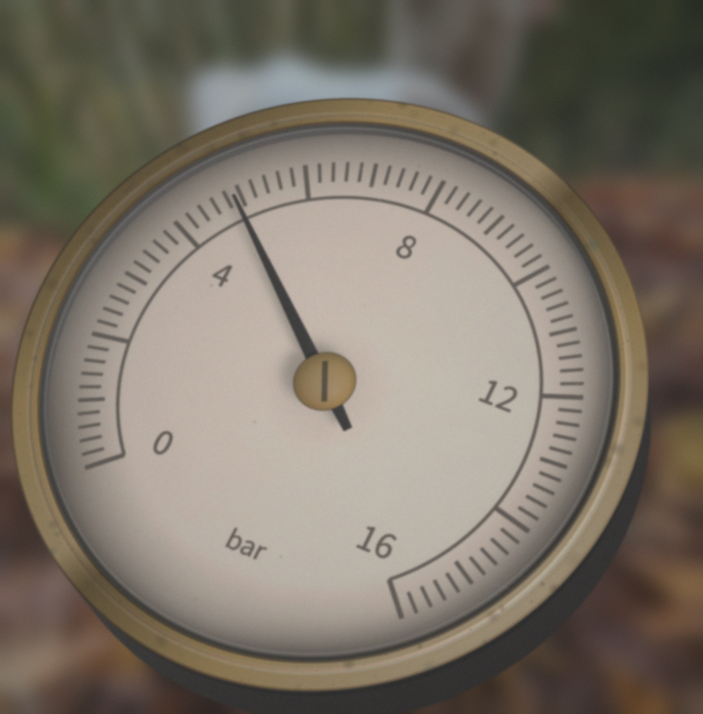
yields 4.9 bar
